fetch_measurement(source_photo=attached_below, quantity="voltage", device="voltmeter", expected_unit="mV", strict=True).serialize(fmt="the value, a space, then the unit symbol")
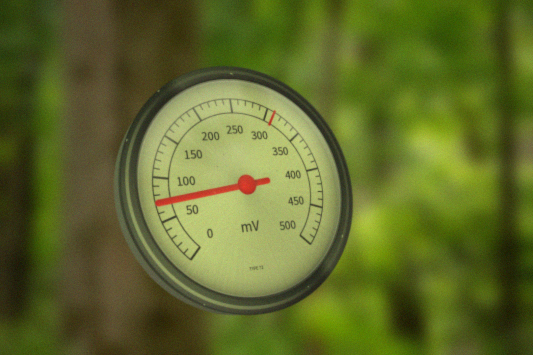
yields 70 mV
